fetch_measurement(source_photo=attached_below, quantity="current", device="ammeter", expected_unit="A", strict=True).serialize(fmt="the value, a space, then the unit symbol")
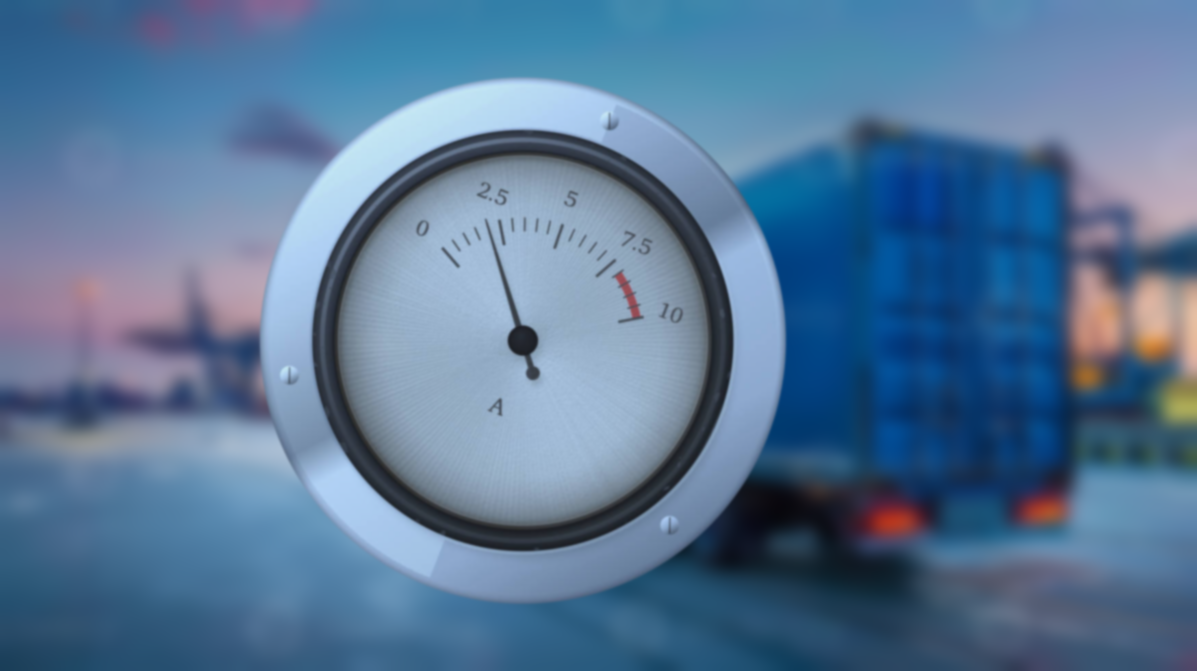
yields 2 A
